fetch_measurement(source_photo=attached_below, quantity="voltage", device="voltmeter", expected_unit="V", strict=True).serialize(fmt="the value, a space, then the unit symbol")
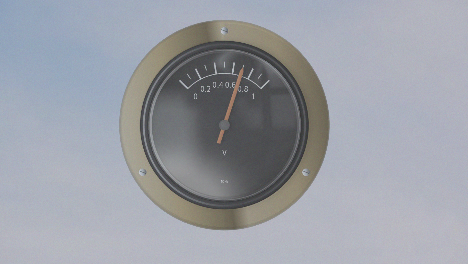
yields 0.7 V
